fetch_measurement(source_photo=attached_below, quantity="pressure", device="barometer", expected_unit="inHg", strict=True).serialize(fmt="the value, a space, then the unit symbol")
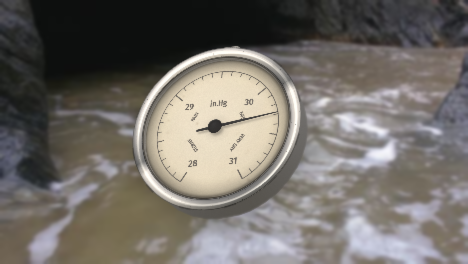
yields 30.3 inHg
